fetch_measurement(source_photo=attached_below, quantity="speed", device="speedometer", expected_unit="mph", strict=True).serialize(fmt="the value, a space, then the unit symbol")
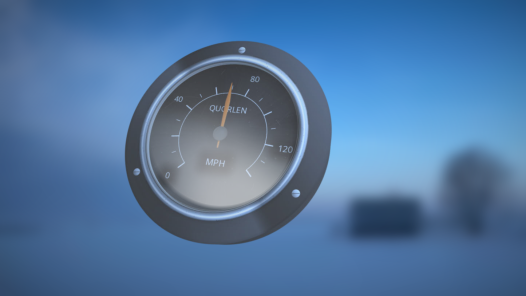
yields 70 mph
